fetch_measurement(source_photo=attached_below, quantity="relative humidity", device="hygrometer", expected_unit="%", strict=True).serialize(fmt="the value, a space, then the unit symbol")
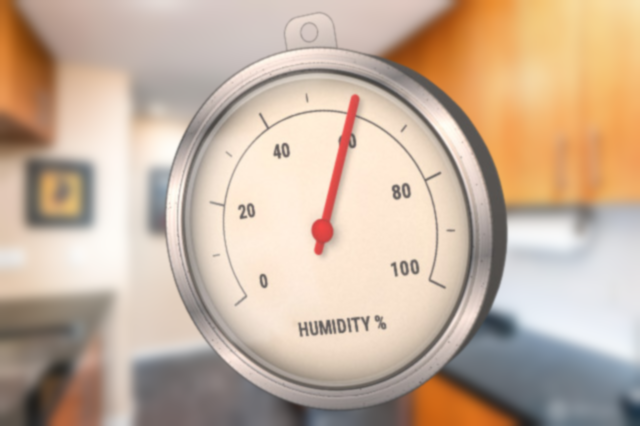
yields 60 %
